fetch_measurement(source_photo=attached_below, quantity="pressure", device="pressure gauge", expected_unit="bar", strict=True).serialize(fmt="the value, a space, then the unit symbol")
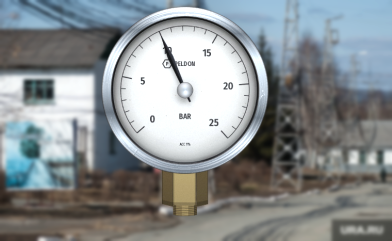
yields 10 bar
